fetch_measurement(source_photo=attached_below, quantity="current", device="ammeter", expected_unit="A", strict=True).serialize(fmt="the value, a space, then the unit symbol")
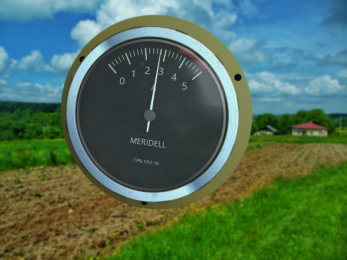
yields 2.8 A
